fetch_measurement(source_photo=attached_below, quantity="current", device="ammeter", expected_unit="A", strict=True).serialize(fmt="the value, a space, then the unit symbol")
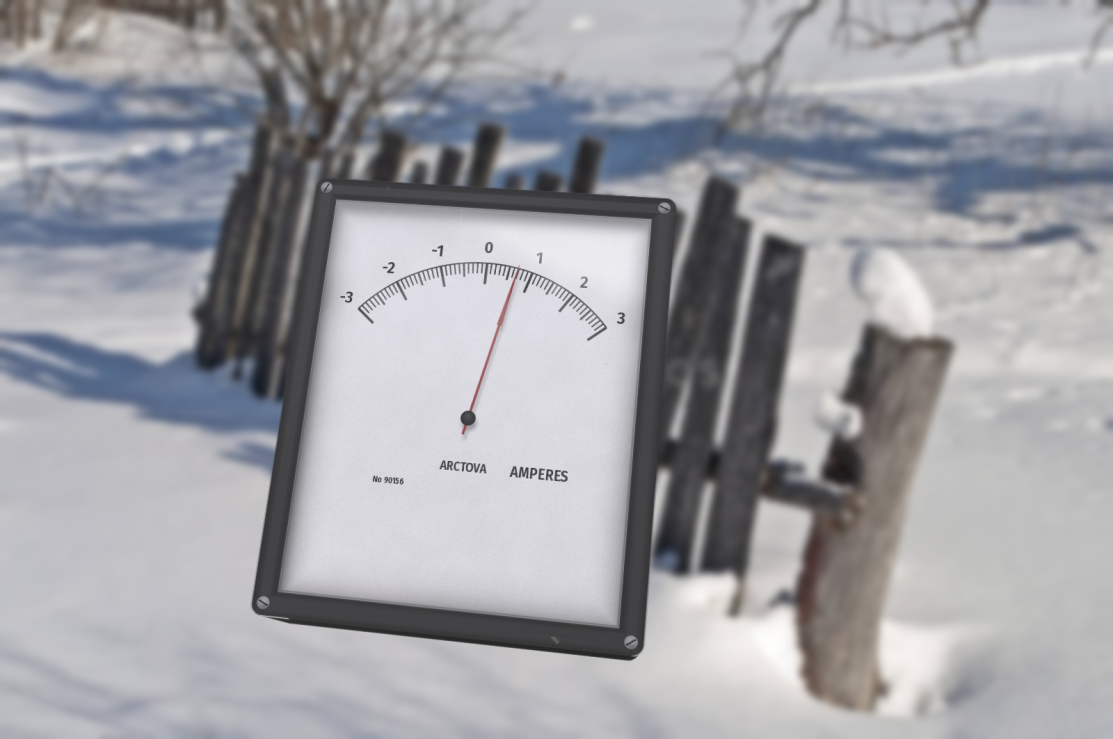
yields 0.7 A
